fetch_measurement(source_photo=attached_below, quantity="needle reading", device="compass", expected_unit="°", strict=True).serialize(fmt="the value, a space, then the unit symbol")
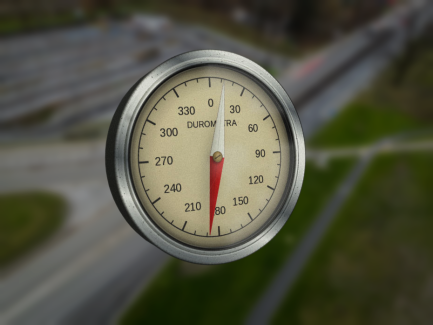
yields 190 °
